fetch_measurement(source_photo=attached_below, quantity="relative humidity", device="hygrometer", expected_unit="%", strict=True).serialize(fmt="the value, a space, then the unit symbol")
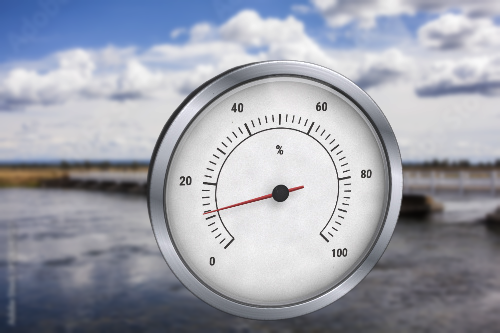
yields 12 %
